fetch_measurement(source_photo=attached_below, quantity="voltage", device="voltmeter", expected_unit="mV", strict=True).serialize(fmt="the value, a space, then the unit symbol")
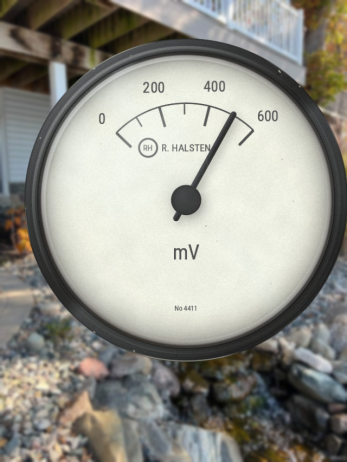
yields 500 mV
